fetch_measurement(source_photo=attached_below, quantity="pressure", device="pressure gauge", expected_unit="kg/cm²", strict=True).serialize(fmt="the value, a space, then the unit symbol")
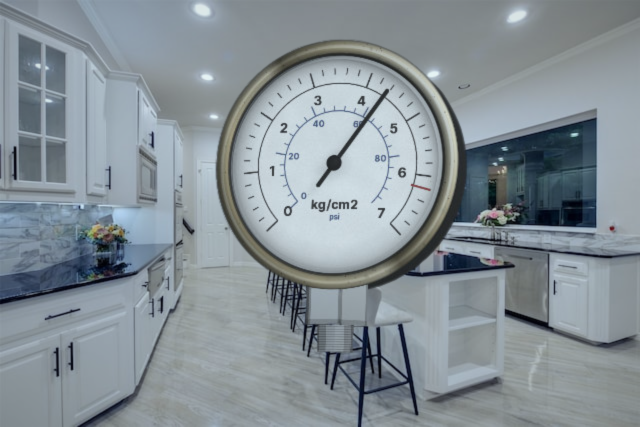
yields 4.4 kg/cm²
